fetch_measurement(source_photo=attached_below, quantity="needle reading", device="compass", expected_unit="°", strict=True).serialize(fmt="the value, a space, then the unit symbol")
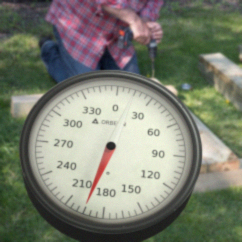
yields 195 °
